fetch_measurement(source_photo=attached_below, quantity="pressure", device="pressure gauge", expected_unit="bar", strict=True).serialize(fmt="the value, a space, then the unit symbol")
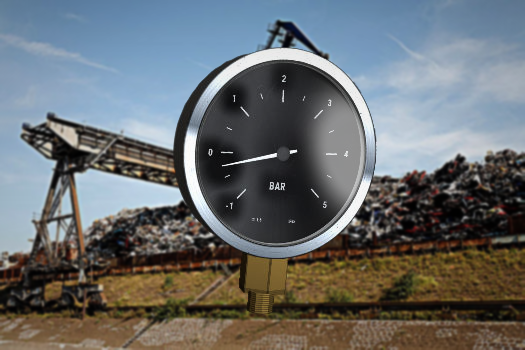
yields -0.25 bar
